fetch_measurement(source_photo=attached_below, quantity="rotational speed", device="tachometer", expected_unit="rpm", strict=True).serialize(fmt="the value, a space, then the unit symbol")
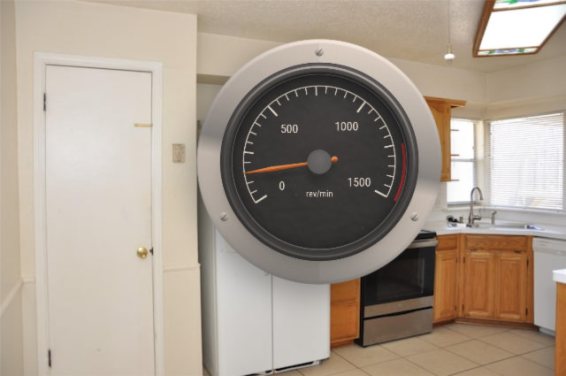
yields 150 rpm
